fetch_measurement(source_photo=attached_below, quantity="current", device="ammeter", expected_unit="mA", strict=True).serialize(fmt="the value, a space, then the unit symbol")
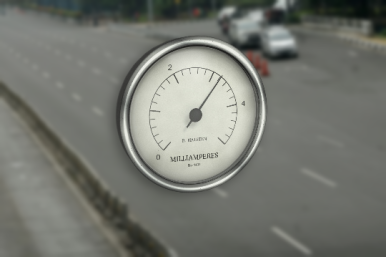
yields 3.2 mA
